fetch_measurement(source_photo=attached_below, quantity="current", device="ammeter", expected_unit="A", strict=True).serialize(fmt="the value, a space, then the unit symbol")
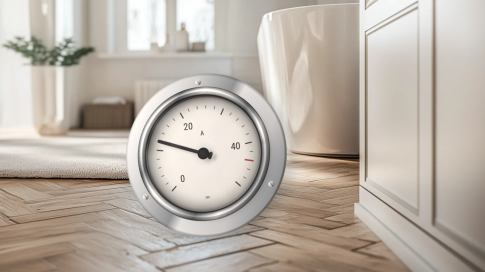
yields 12 A
